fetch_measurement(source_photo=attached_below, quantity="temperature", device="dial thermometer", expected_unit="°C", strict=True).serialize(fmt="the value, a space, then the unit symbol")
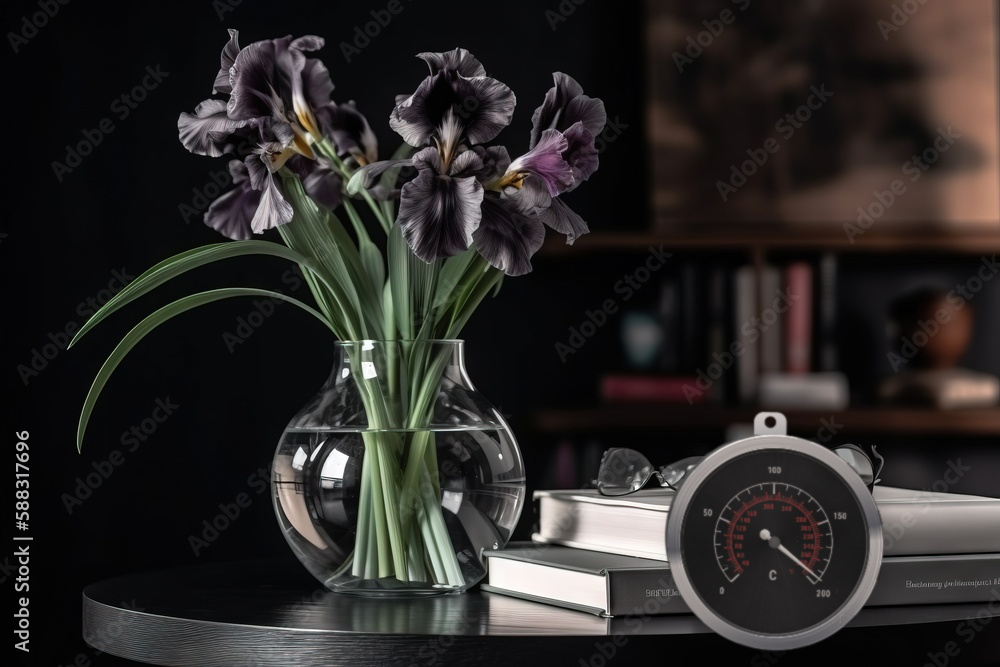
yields 195 °C
